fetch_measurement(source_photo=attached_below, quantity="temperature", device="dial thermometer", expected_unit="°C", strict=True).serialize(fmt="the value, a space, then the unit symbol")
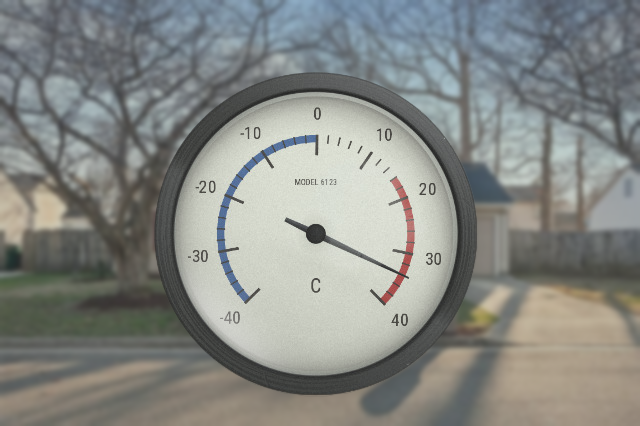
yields 34 °C
